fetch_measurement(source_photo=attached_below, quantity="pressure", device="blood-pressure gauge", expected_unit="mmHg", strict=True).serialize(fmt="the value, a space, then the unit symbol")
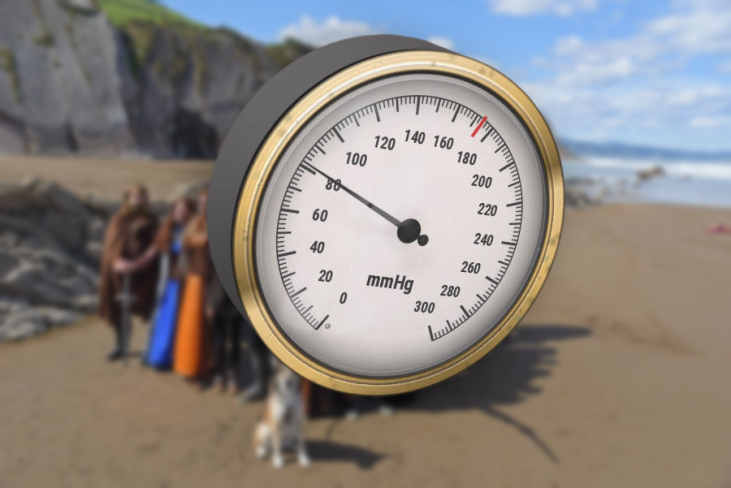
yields 82 mmHg
